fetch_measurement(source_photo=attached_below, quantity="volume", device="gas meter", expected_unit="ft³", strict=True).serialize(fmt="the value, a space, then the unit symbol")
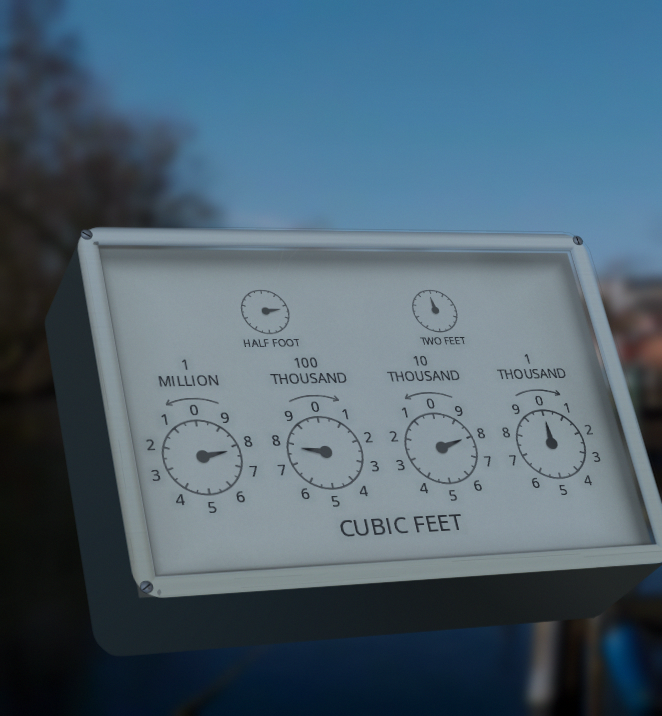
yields 778000 ft³
